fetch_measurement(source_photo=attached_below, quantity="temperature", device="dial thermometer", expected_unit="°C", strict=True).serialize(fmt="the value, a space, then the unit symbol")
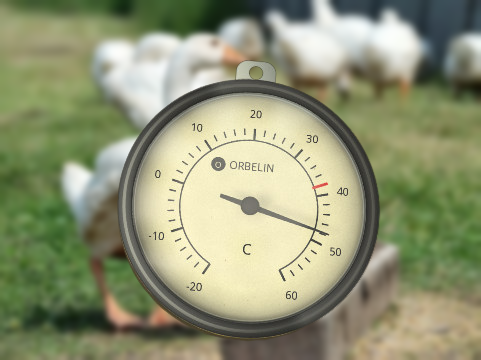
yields 48 °C
